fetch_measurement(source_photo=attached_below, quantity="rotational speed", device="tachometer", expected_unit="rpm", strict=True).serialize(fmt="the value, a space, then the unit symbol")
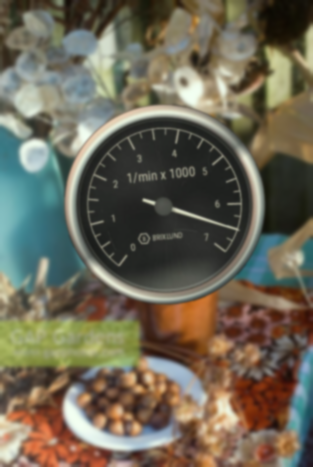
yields 6500 rpm
